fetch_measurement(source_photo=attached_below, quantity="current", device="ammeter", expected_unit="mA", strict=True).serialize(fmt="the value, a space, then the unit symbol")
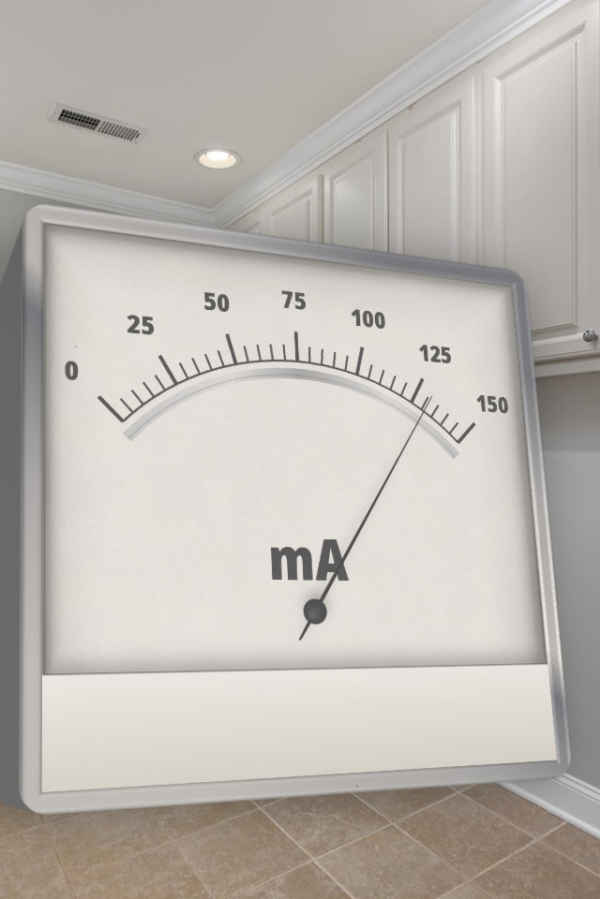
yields 130 mA
